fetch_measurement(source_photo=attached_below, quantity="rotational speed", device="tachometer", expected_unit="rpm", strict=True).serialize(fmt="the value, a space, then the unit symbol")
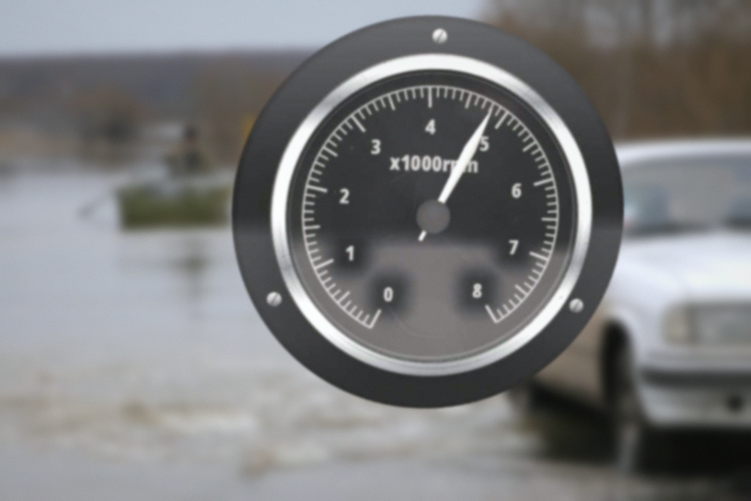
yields 4800 rpm
